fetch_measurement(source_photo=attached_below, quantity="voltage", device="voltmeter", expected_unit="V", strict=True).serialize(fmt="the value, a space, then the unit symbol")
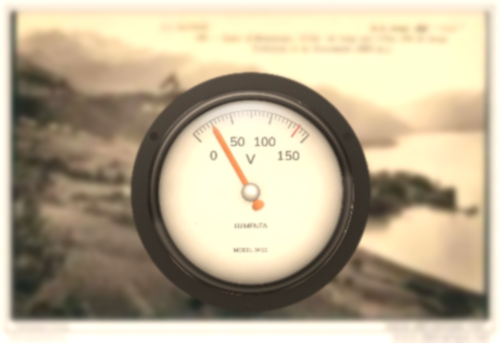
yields 25 V
